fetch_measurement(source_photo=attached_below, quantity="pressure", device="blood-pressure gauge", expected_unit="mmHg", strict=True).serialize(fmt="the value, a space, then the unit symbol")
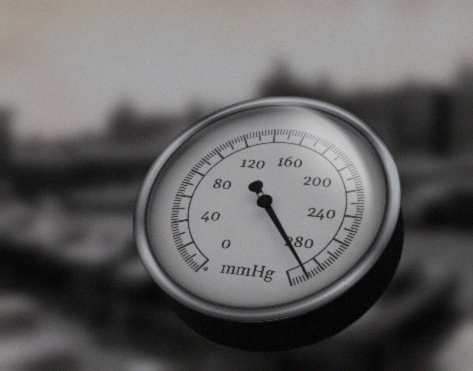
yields 290 mmHg
